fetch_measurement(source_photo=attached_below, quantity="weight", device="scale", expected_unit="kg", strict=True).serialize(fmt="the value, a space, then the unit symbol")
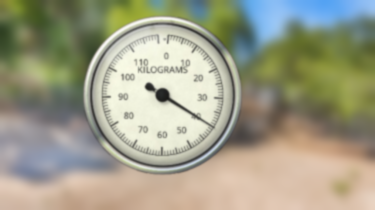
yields 40 kg
